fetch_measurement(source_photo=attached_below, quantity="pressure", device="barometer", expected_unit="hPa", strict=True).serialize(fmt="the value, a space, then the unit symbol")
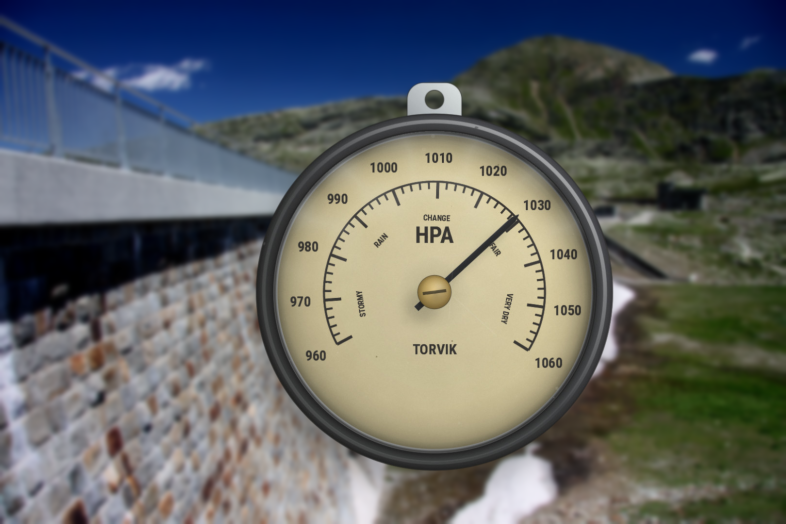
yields 1029 hPa
